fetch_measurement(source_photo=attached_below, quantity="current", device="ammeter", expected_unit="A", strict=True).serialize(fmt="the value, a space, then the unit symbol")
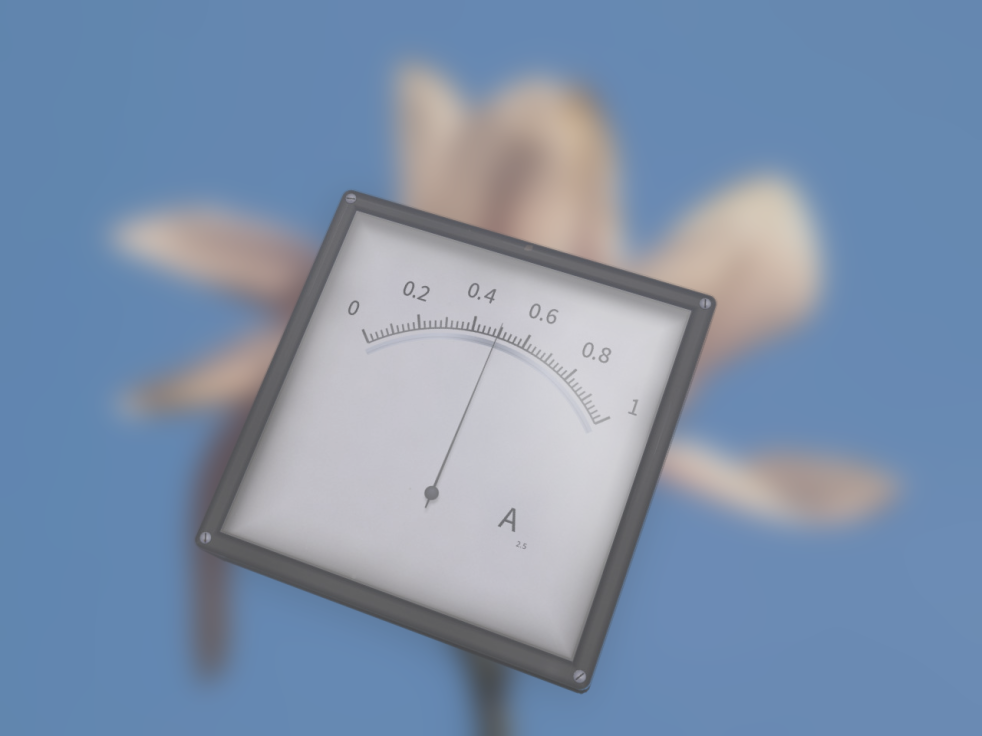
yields 0.5 A
